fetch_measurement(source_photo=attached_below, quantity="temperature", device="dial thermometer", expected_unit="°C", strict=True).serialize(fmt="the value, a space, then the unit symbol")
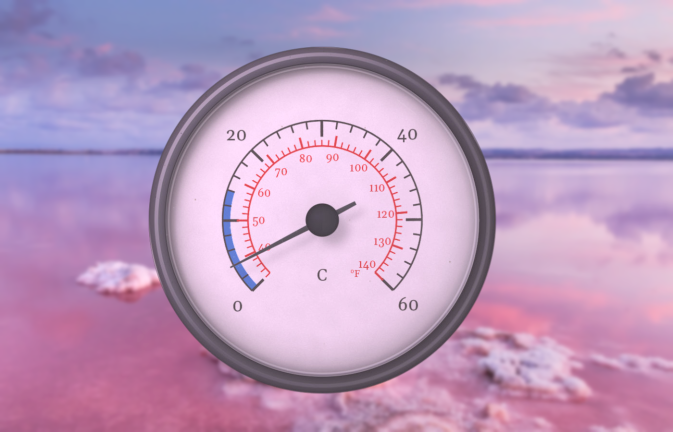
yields 4 °C
